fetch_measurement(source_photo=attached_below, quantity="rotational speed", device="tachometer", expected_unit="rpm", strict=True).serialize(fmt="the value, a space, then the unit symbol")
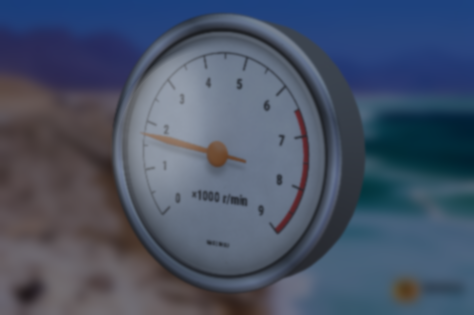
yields 1750 rpm
